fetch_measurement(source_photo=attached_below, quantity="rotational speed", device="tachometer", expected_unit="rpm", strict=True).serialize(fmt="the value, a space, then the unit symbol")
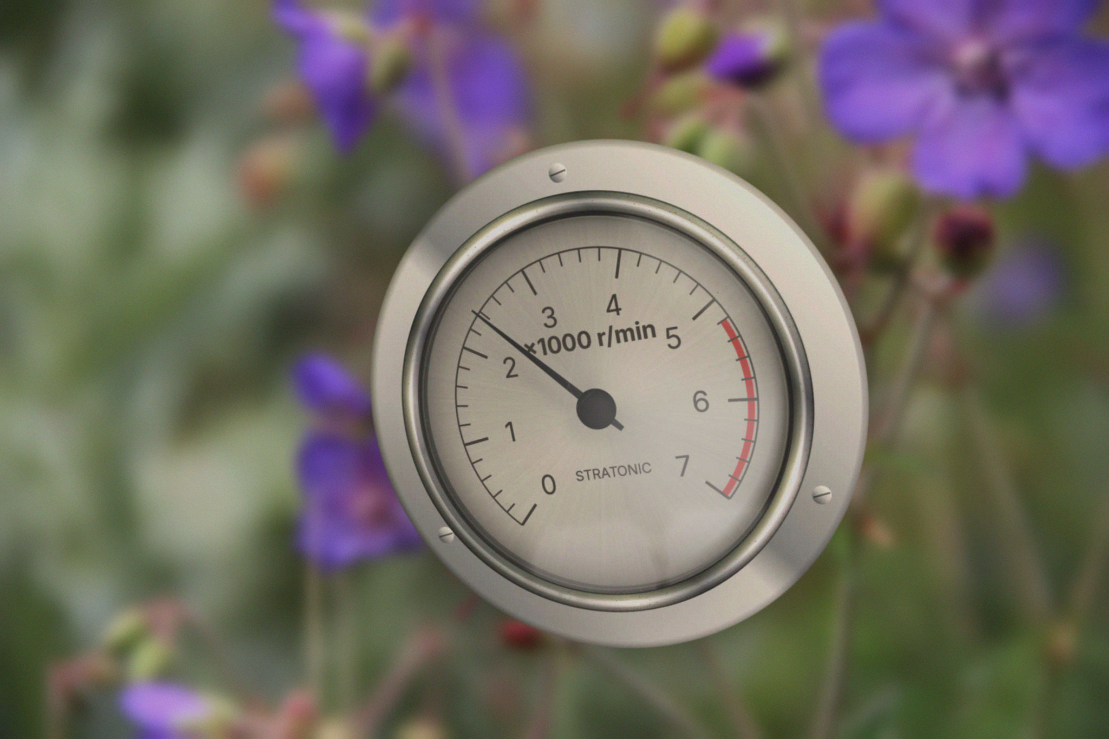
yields 2400 rpm
